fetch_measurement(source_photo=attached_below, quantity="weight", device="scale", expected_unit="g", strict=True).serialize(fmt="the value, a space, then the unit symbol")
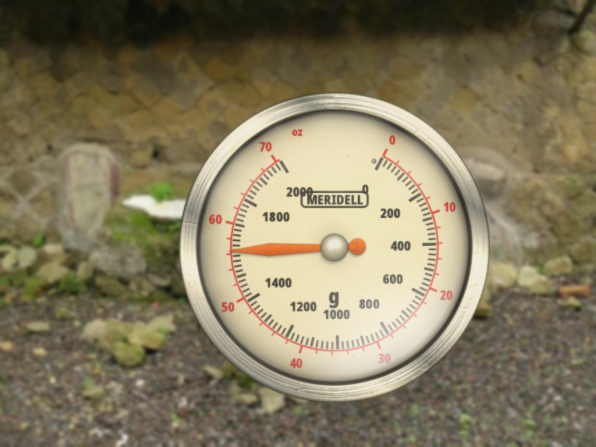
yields 1600 g
